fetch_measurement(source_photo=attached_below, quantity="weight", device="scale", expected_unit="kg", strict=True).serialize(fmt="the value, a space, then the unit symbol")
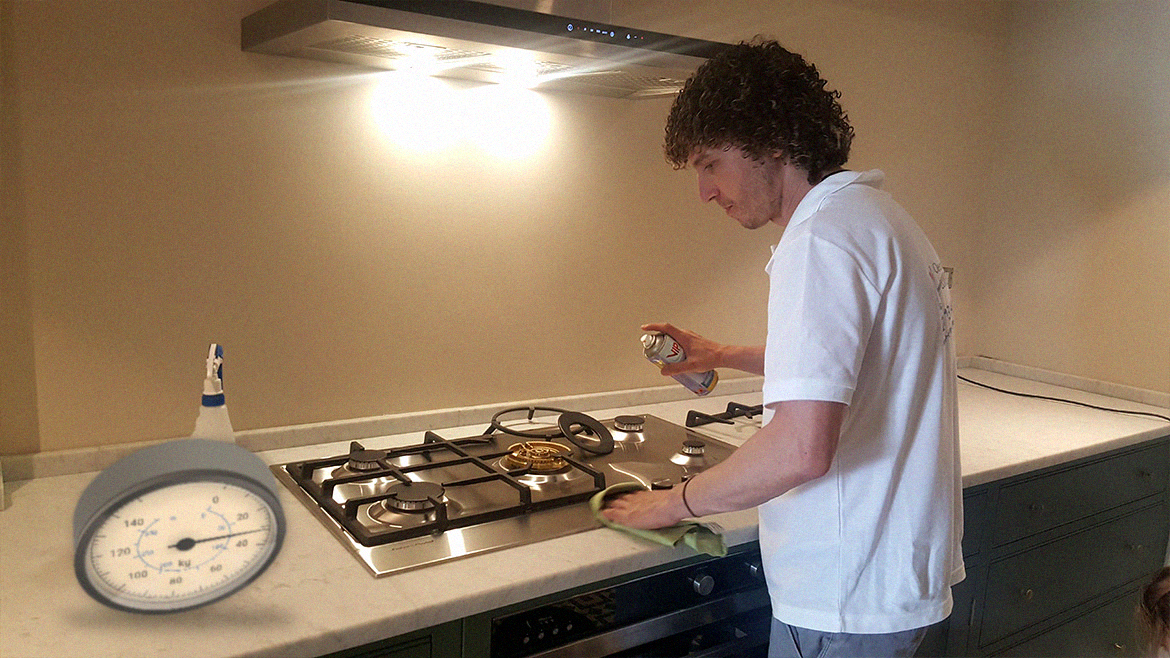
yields 30 kg
